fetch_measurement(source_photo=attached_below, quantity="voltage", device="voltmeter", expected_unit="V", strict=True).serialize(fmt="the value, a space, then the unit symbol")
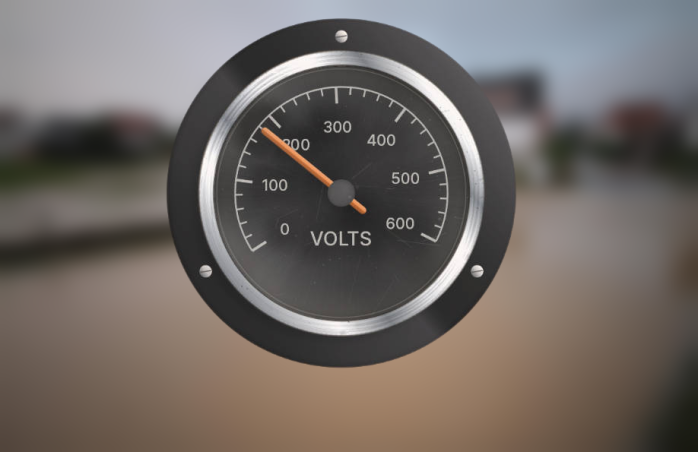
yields 180 V
